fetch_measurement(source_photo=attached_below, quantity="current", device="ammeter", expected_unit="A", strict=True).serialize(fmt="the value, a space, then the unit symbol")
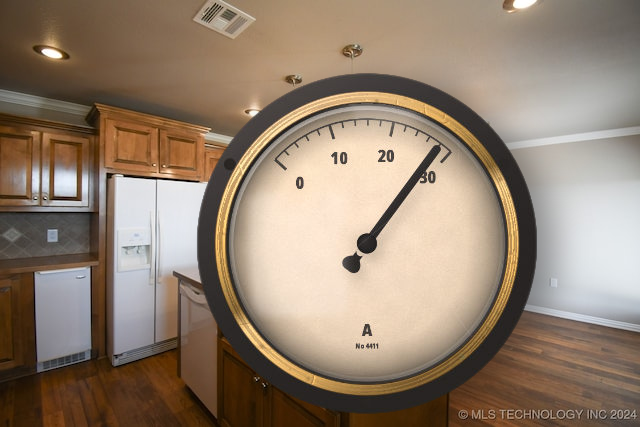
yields 28 A
